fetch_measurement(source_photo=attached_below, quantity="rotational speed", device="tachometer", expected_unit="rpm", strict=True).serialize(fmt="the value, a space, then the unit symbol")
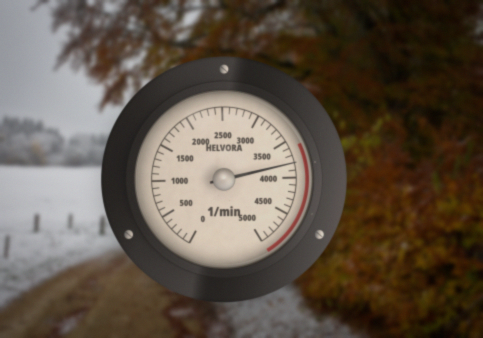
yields 3800 rpm
